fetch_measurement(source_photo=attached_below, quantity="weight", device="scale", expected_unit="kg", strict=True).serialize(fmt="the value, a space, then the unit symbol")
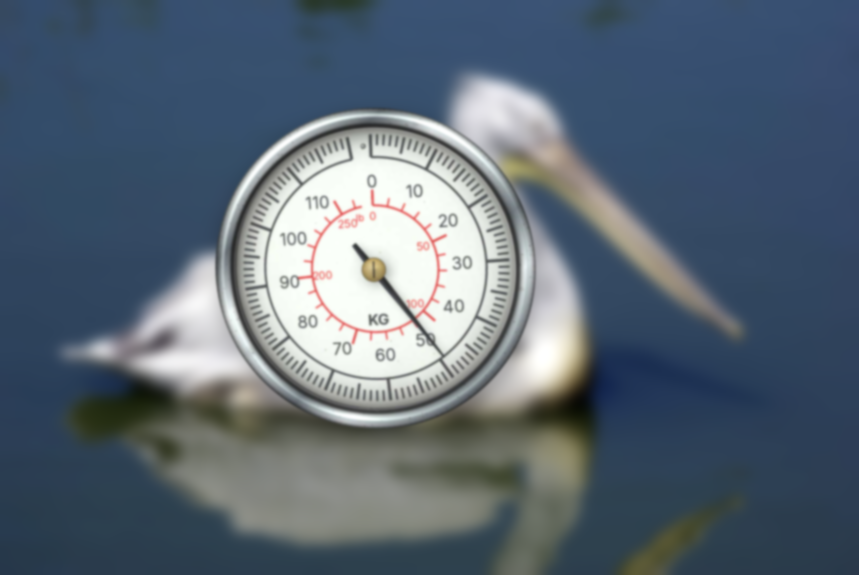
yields 49 kg
